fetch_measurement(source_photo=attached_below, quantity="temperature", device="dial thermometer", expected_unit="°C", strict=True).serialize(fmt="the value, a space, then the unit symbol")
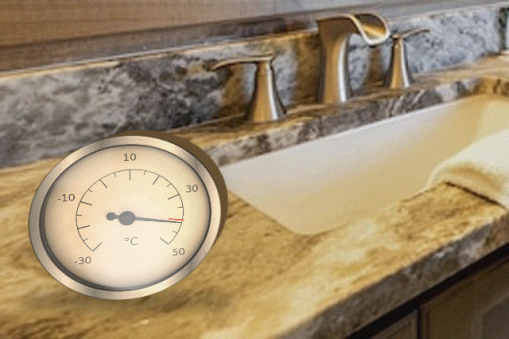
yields 40 °C
